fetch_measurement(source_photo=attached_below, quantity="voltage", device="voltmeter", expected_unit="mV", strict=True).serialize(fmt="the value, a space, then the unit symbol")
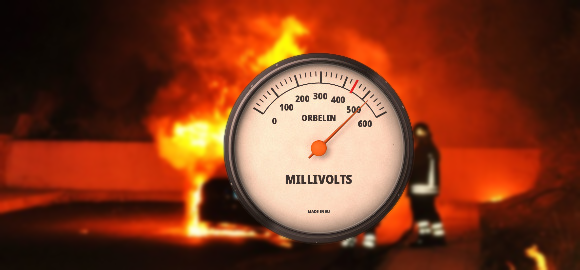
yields 520 mV
